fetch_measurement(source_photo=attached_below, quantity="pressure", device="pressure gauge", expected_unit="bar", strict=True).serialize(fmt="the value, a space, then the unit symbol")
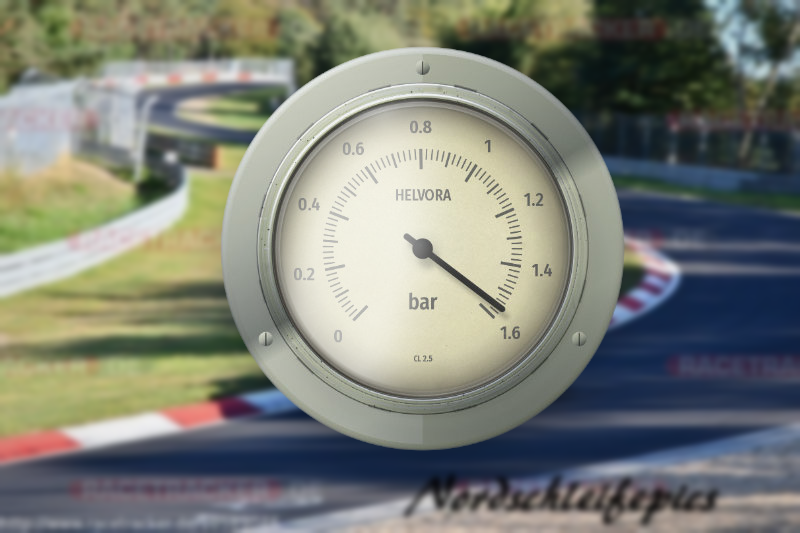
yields 1.56 bar
